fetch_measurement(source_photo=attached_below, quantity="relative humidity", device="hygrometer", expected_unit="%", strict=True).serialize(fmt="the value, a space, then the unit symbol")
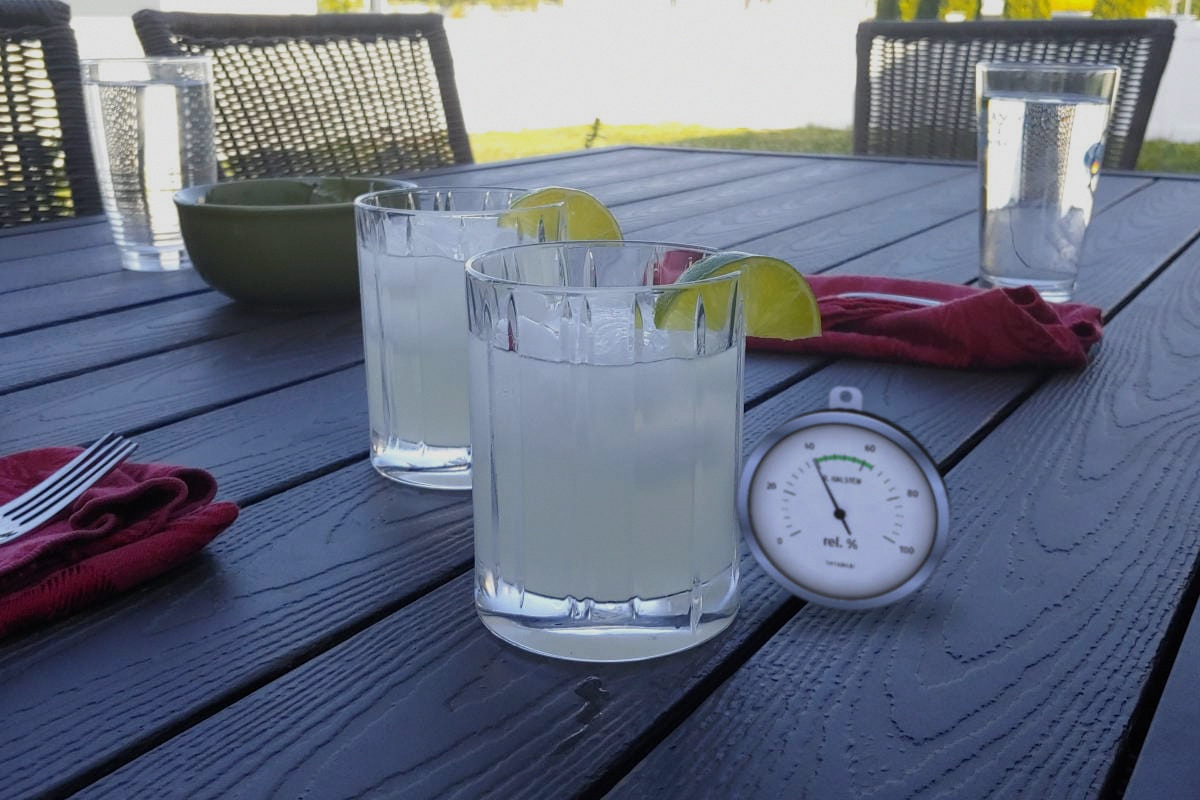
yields 40 %
